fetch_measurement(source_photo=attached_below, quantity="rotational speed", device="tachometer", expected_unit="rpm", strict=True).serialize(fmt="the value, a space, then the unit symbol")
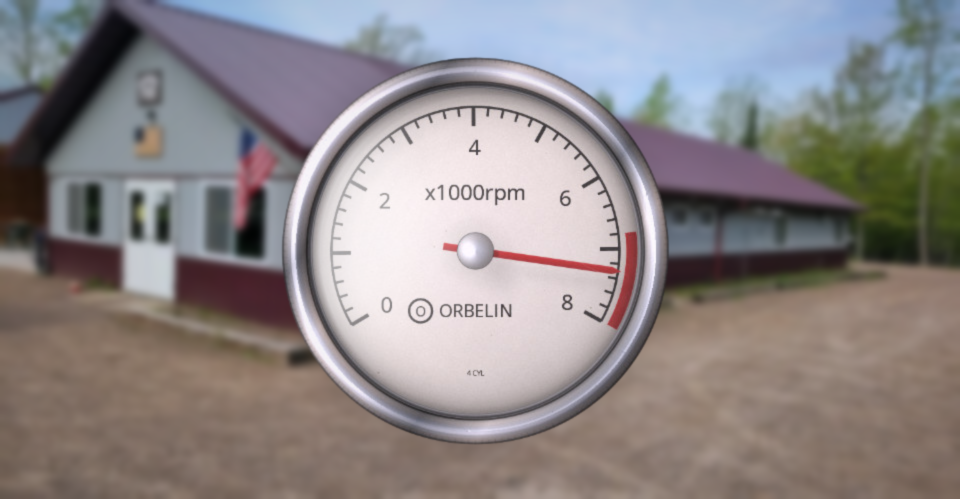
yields 7300 rpm
